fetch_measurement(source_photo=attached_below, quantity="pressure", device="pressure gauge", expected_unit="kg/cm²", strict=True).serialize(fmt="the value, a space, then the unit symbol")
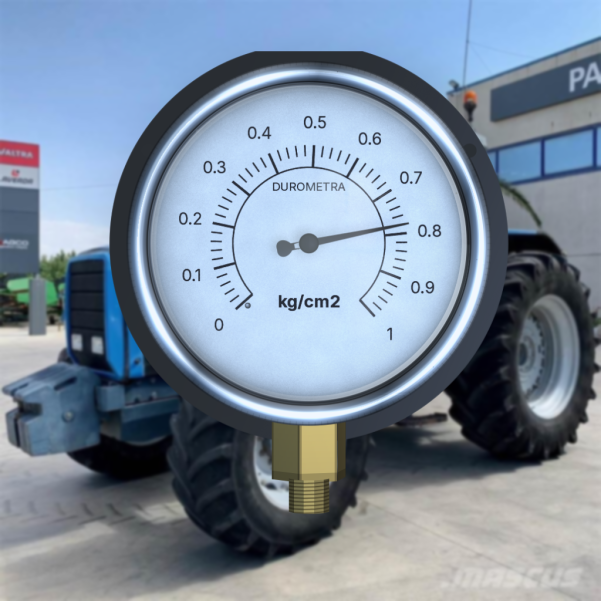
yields 0.78 kg/cm²
